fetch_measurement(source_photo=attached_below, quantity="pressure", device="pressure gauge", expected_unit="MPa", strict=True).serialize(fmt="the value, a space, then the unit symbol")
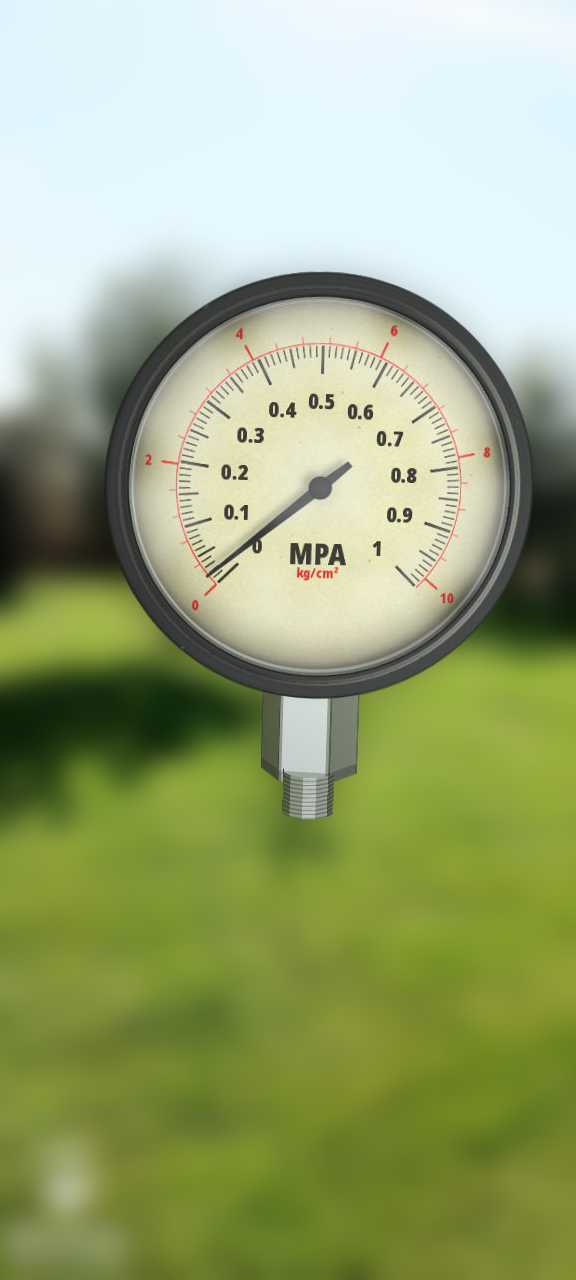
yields 0.02 MPa
